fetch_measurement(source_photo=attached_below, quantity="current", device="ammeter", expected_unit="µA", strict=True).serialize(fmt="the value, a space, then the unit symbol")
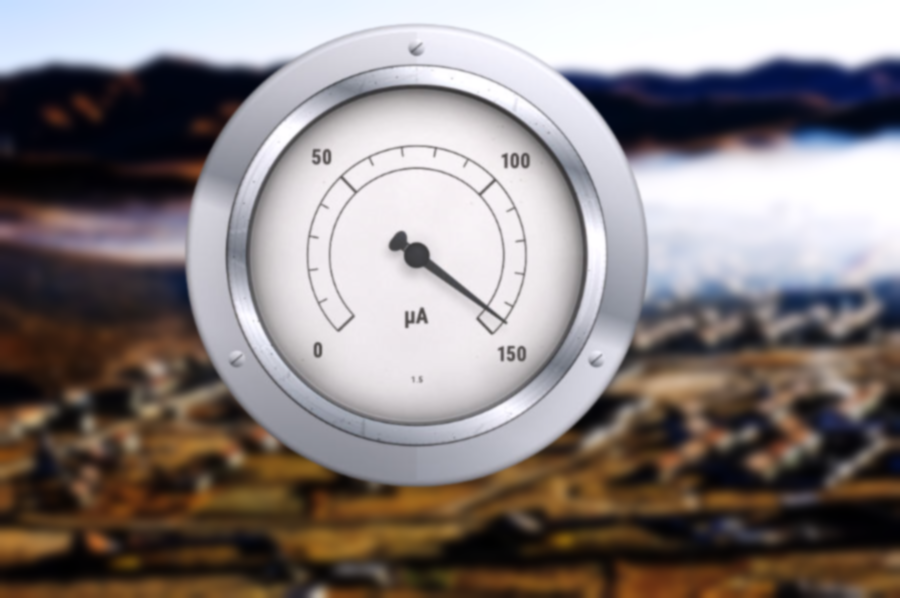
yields 145 µA
